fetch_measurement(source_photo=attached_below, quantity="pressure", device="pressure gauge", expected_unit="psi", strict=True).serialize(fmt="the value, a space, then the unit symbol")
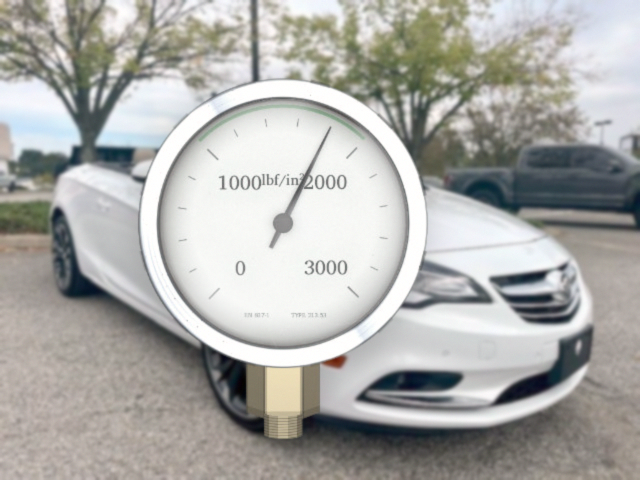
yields 1800 psi
